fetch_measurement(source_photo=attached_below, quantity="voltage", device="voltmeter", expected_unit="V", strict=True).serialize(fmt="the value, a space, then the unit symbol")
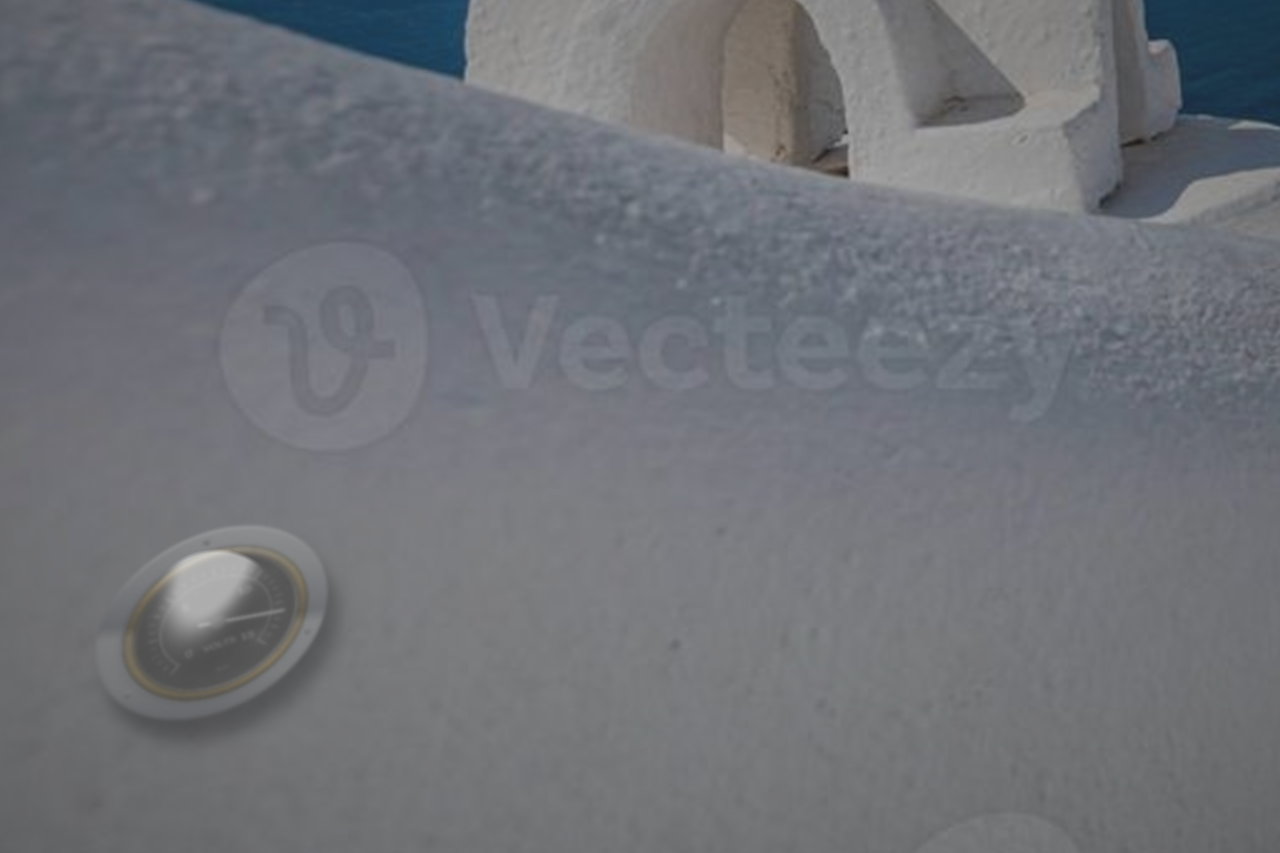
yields 13 V
